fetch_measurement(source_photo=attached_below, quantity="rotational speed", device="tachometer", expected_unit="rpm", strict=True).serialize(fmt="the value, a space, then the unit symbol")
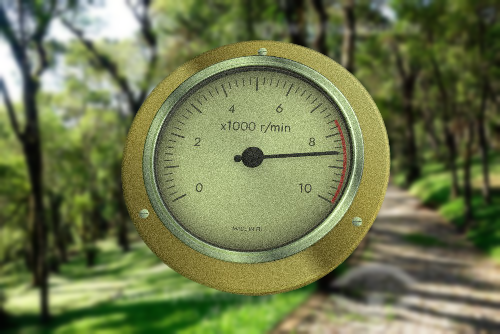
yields 8600 rpm
